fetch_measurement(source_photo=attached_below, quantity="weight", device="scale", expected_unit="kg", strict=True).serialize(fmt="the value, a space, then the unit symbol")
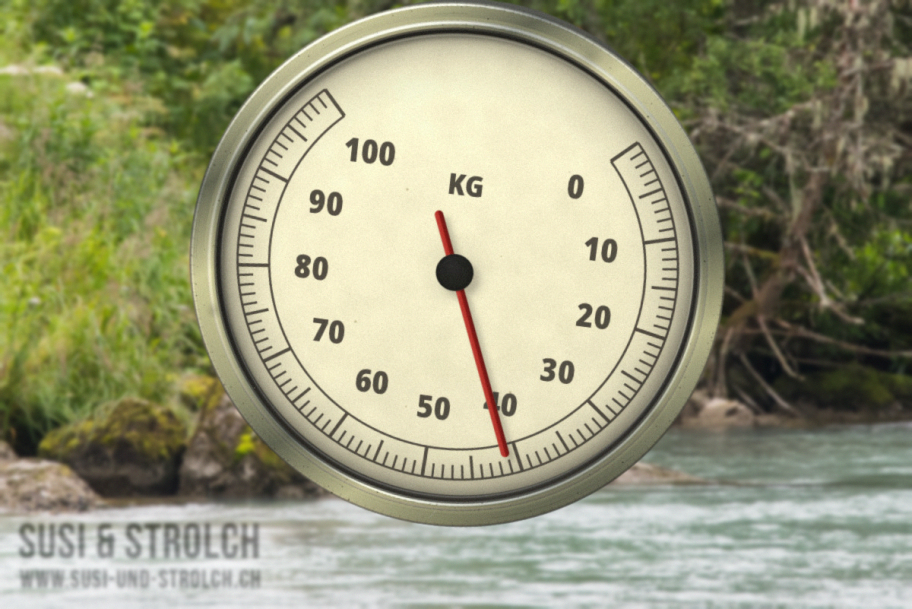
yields 41 kg
